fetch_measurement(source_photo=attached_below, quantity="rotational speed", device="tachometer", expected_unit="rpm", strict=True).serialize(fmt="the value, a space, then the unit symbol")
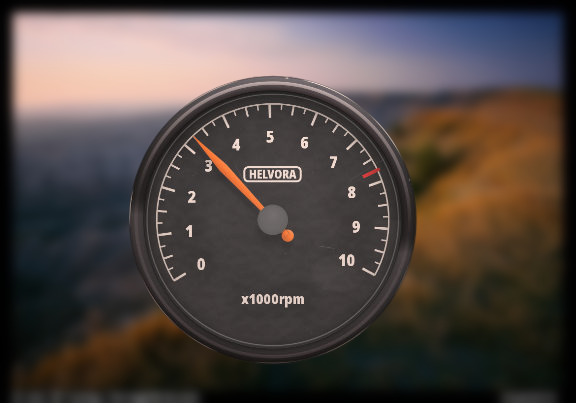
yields 3250 rpm
